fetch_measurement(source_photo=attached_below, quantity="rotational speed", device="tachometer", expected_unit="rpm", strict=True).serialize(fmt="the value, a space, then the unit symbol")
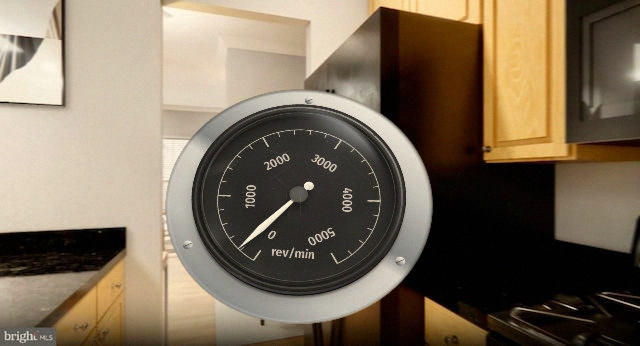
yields 200 rpm
